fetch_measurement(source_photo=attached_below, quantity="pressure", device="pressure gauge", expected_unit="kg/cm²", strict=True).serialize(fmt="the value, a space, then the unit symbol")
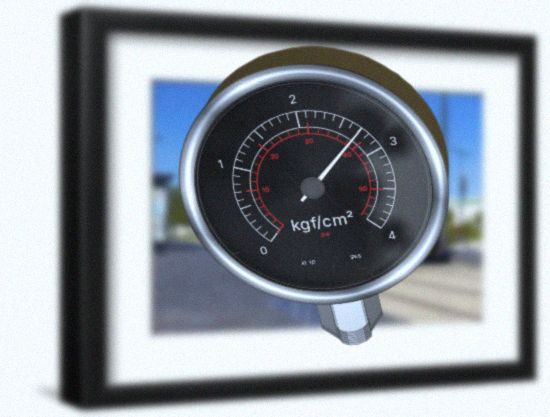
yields 2.7 kg/cm²
